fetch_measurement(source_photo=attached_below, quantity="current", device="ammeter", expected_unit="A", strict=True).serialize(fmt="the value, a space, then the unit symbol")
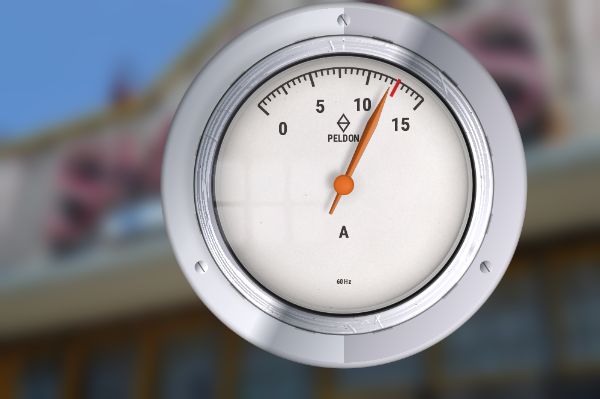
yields 12 A
